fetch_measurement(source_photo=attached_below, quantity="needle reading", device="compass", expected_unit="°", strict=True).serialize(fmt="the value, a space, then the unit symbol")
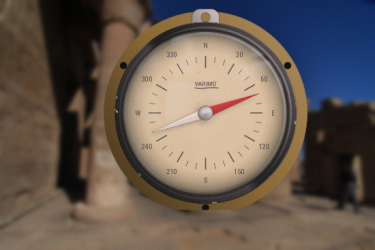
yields 70 °
